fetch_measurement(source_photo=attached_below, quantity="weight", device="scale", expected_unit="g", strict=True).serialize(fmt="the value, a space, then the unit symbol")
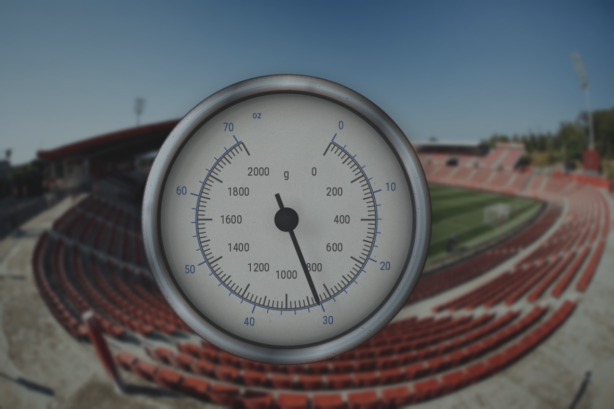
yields 860 g
